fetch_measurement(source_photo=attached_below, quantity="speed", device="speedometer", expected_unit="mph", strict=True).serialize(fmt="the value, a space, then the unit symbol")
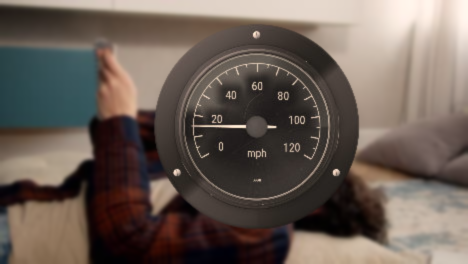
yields 15 mph
